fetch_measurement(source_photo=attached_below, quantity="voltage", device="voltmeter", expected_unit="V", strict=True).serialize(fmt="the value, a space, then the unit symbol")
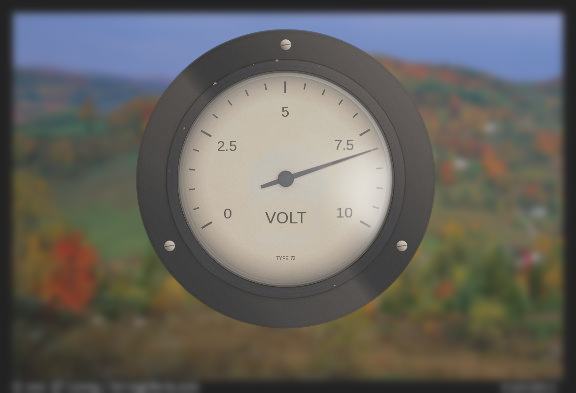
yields 8 V
